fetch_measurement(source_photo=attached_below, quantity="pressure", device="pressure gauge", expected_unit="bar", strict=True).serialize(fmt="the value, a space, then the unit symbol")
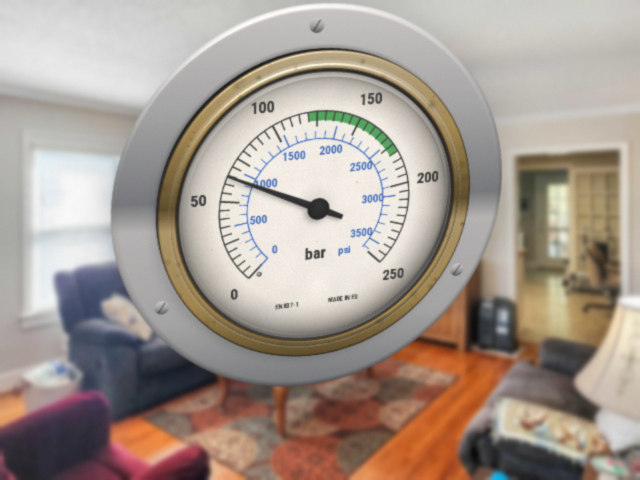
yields 65 bar
